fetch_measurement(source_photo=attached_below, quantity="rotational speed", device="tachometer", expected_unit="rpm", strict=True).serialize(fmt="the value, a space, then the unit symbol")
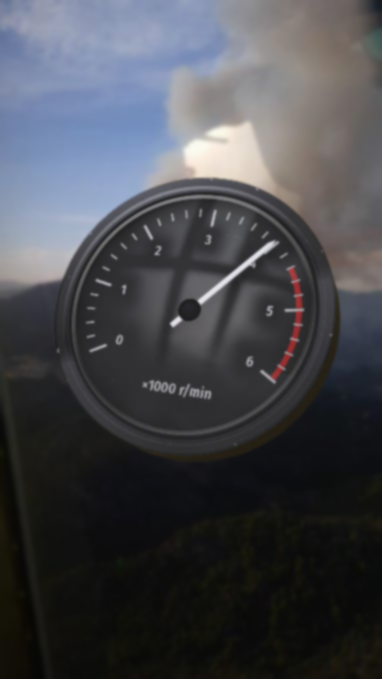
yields 4000 rpm
